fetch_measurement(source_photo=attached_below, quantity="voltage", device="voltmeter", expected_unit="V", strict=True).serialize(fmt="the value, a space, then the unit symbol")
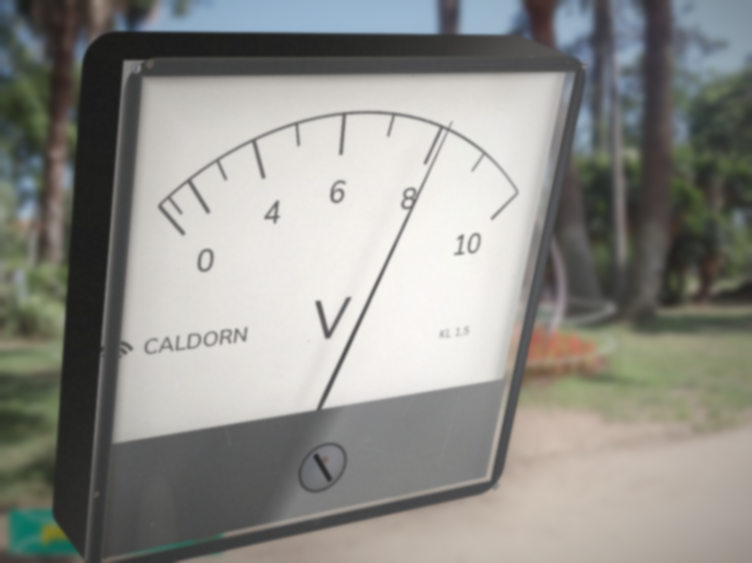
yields 8 V
